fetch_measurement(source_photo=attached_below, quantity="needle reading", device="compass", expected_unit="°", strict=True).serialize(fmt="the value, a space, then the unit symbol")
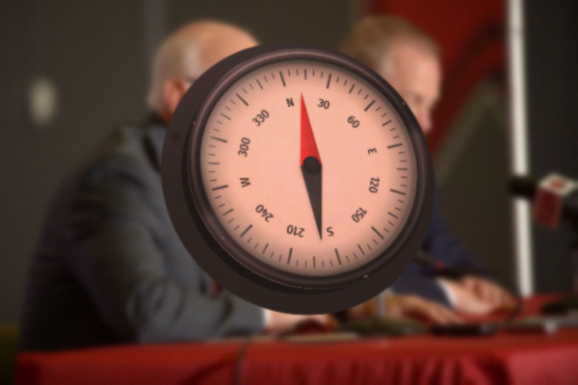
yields 10 °
